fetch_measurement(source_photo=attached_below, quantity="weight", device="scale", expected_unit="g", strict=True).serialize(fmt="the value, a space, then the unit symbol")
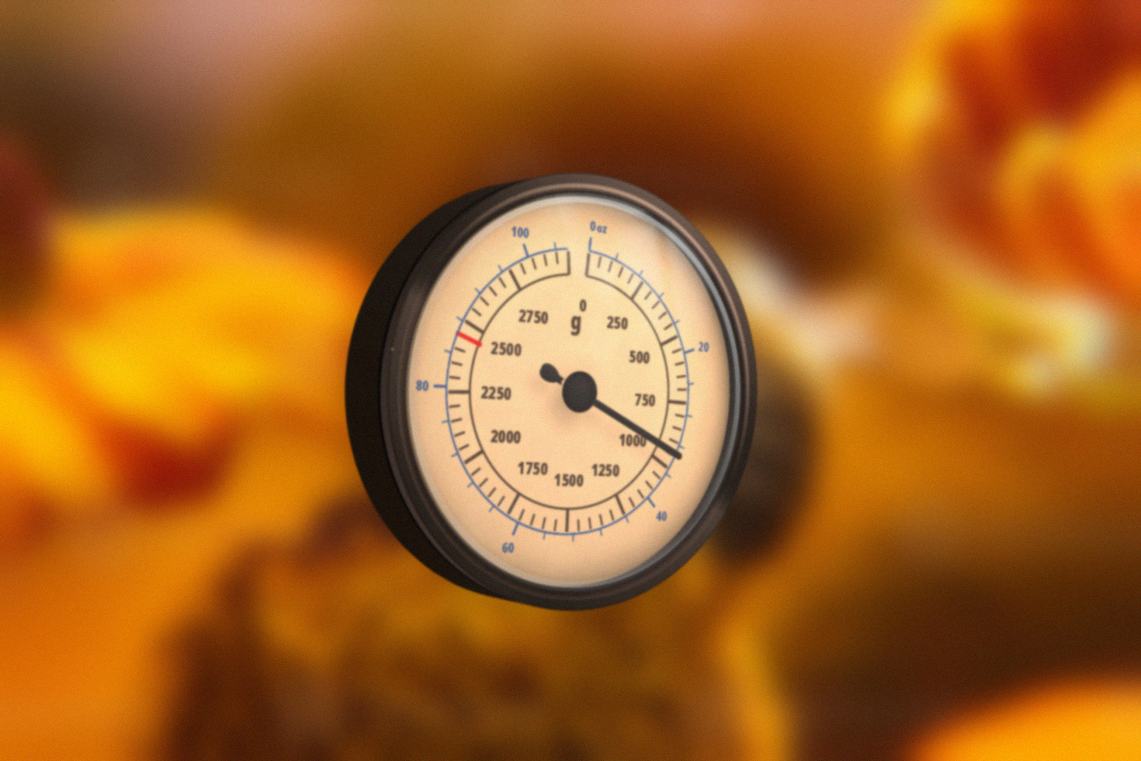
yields 950 g
